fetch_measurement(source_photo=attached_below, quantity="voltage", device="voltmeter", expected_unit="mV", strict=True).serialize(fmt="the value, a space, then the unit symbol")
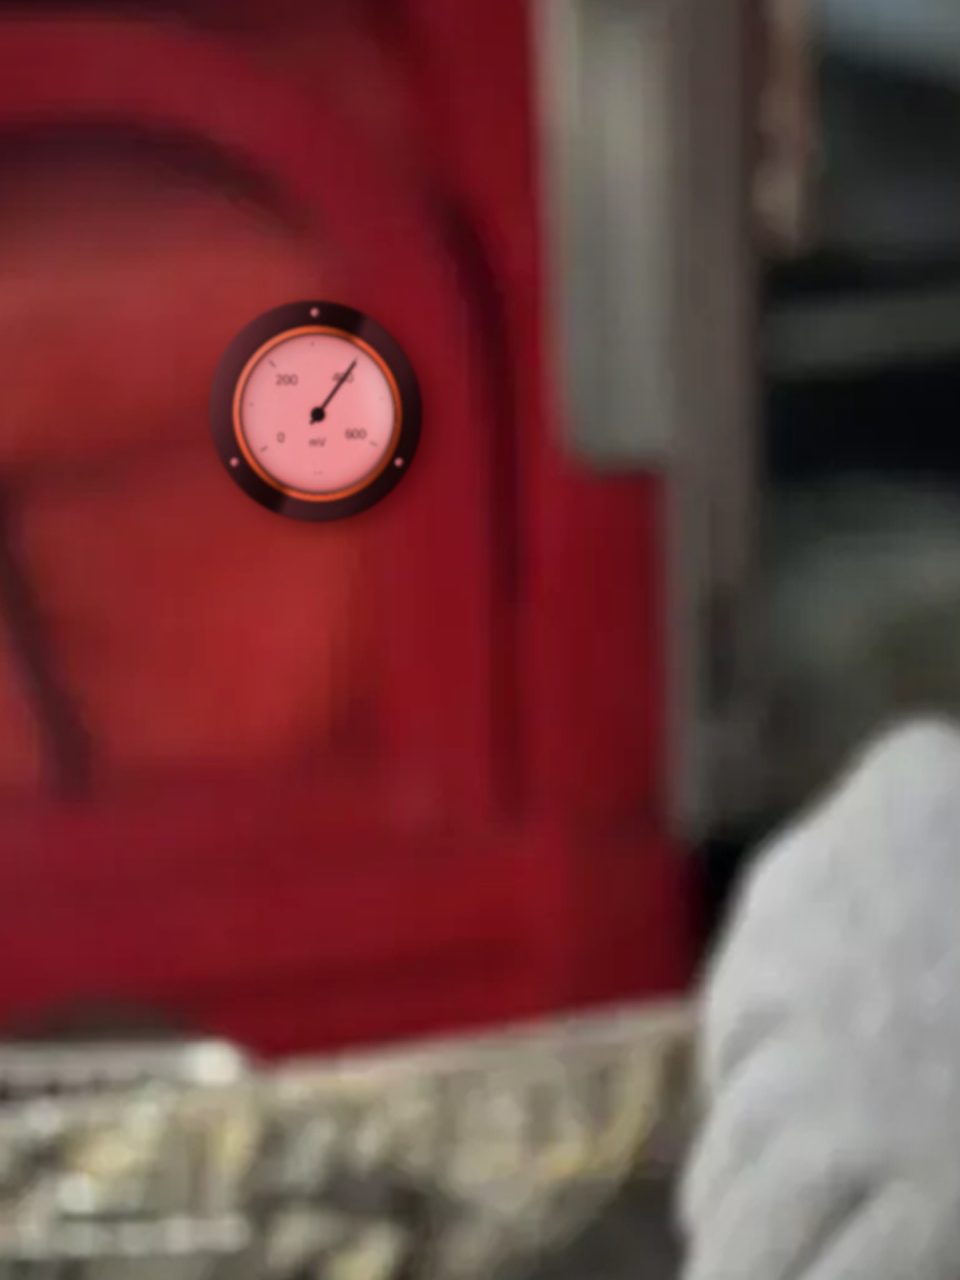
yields 400 mV
